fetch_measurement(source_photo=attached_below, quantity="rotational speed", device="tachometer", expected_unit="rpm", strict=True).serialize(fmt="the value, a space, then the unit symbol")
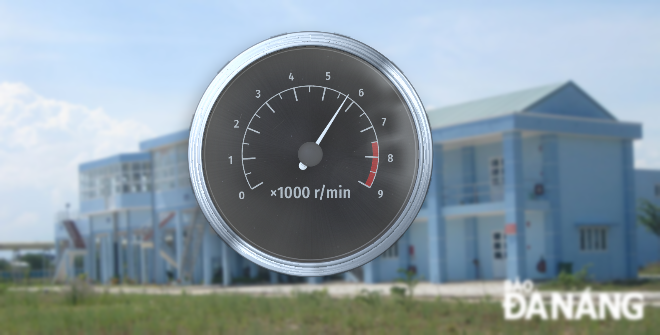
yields 5750 rpm
